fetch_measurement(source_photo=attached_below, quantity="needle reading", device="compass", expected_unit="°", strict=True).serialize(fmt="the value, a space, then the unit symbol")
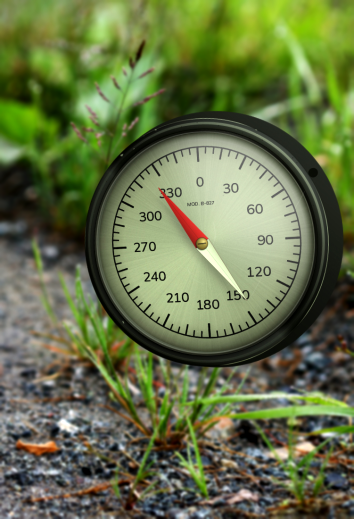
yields 325 °
